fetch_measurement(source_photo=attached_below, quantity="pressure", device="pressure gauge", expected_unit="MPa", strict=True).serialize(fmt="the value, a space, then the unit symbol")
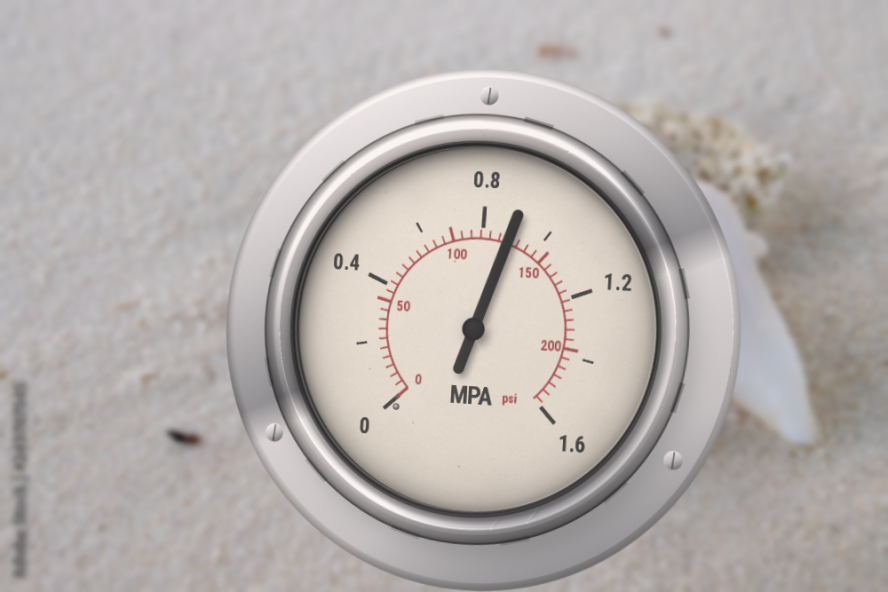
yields 0.9 MPa
